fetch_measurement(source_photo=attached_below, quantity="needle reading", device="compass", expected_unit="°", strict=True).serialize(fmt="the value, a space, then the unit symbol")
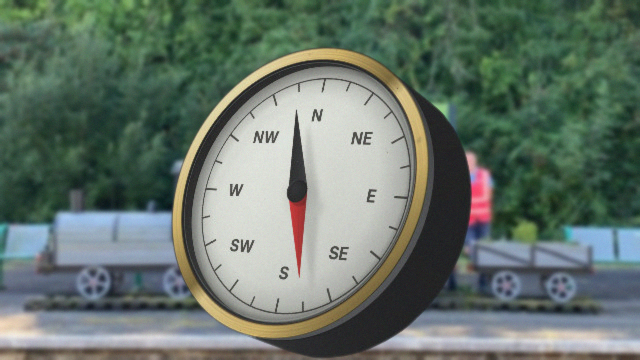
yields 165 °
